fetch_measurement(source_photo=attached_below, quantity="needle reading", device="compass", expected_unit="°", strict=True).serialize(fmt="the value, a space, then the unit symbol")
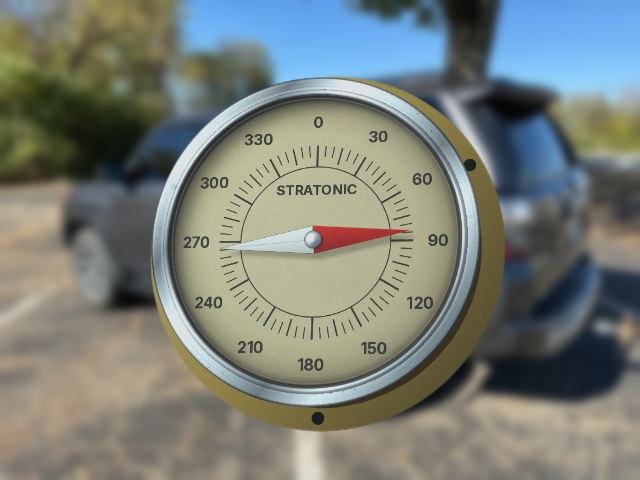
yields 85 °
